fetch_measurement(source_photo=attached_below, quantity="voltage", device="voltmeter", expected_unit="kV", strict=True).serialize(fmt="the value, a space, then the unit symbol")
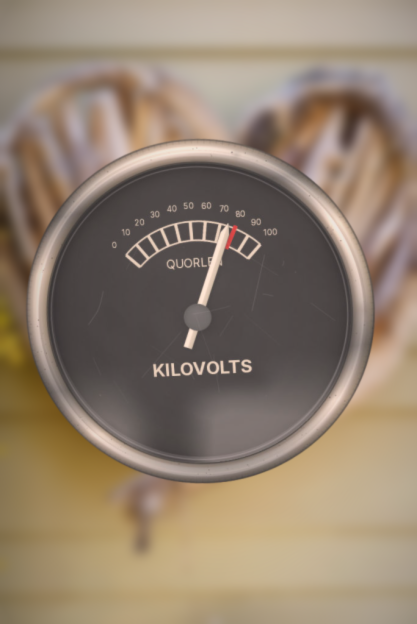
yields 75 kV
